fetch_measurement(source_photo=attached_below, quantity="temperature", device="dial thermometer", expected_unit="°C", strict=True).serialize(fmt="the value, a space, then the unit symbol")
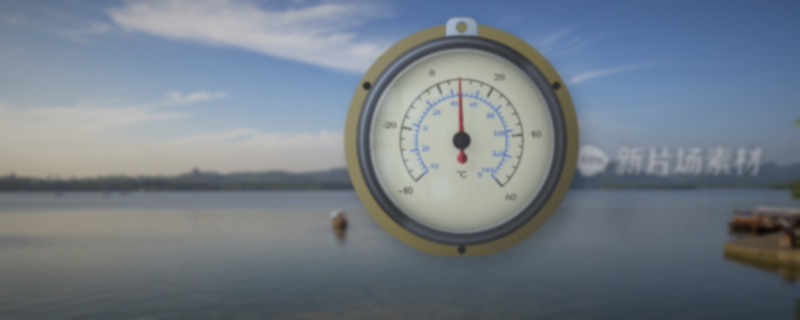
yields 8 °C
